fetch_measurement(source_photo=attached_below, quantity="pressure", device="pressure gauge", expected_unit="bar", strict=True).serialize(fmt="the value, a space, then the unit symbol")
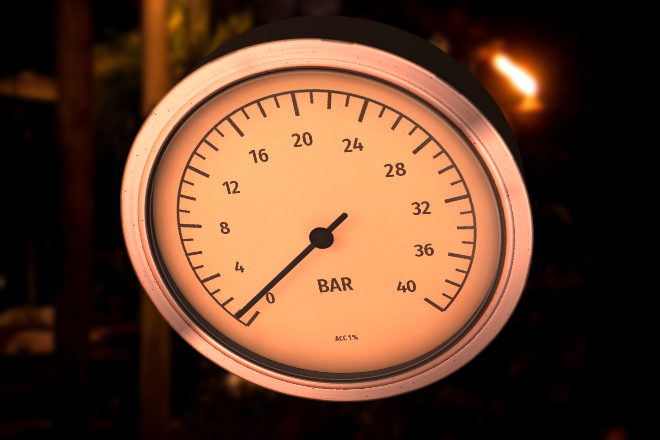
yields 1 bar
